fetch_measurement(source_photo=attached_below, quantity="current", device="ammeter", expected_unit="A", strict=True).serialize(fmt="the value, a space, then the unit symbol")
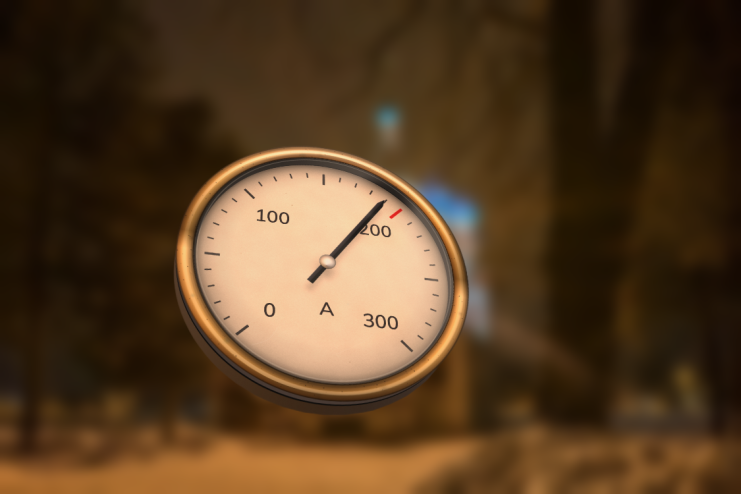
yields 190 A
